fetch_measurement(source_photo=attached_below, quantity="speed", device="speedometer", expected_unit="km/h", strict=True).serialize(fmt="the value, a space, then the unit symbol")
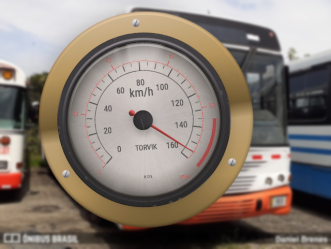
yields 155 km/h
